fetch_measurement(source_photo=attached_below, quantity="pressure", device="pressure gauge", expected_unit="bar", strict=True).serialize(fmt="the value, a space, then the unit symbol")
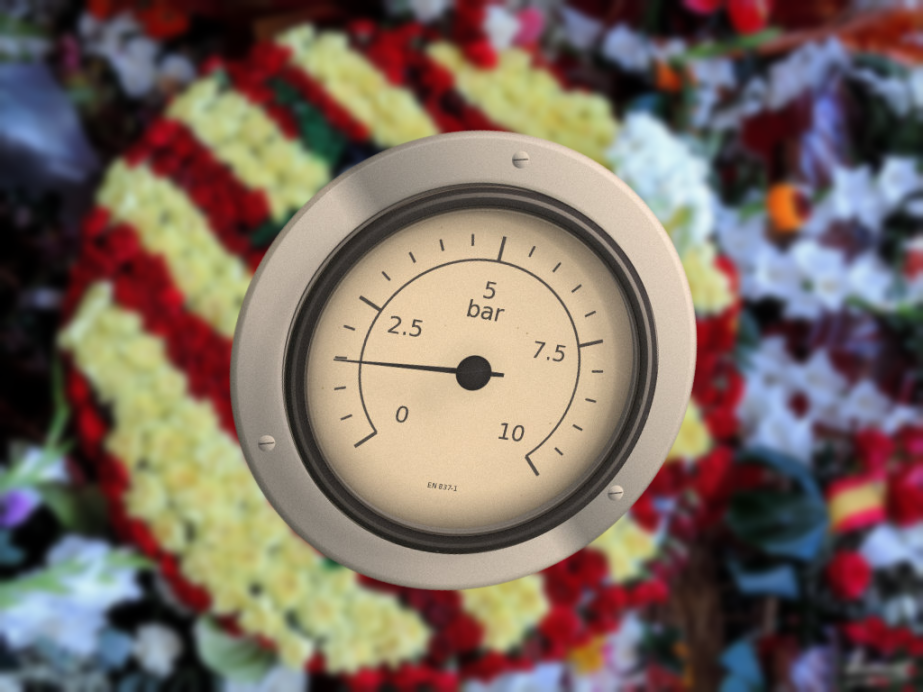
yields 1.5 bar
